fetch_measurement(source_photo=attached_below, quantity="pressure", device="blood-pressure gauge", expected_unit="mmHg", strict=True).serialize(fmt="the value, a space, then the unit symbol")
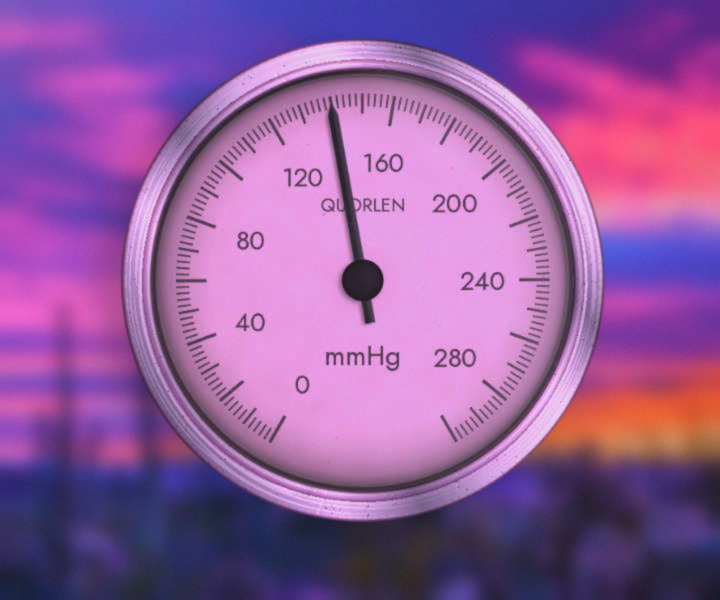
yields 140 mmHg
